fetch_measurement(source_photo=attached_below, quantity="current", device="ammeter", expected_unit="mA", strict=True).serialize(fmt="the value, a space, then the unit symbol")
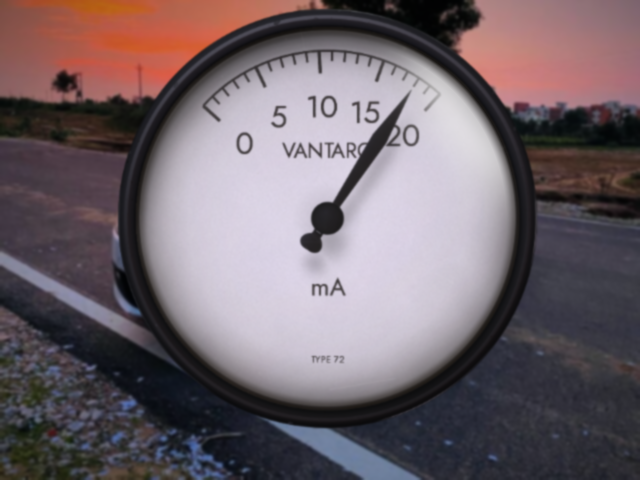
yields 18 mA
